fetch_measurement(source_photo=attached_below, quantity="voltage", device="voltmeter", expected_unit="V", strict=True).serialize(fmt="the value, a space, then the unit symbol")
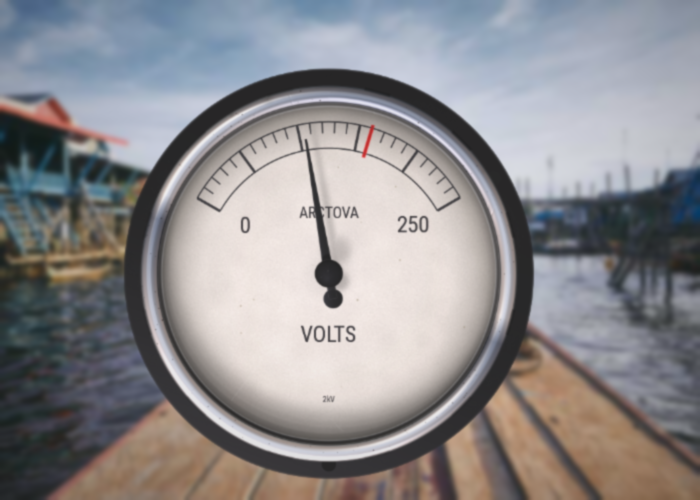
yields 105 V
